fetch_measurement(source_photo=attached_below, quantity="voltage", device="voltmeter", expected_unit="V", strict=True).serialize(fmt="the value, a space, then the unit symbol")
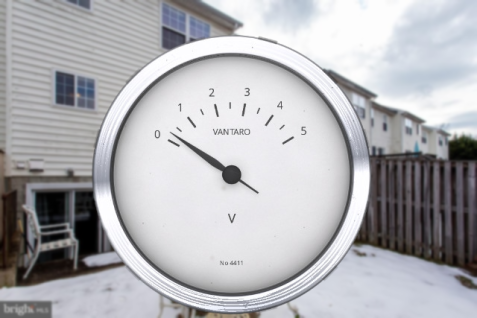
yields 0.25 V
